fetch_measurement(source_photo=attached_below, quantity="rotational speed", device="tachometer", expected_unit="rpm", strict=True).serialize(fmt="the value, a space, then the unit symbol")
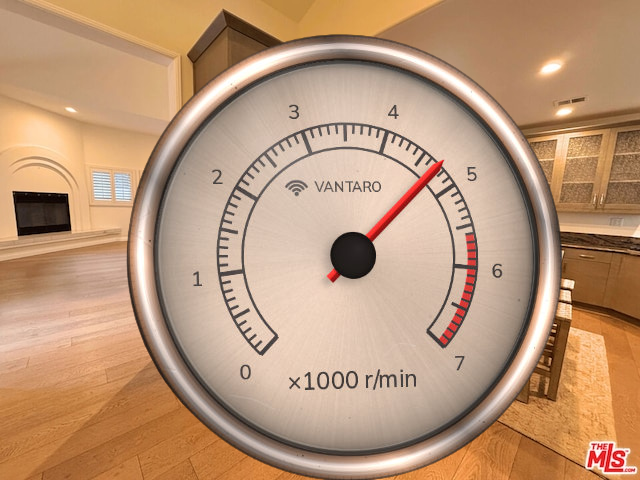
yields 4700 rpm
